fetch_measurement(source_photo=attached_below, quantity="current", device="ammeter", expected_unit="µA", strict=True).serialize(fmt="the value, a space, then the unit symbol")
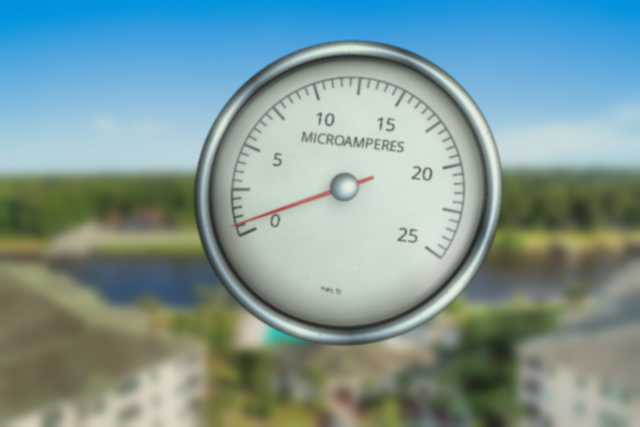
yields 0.5 µA
